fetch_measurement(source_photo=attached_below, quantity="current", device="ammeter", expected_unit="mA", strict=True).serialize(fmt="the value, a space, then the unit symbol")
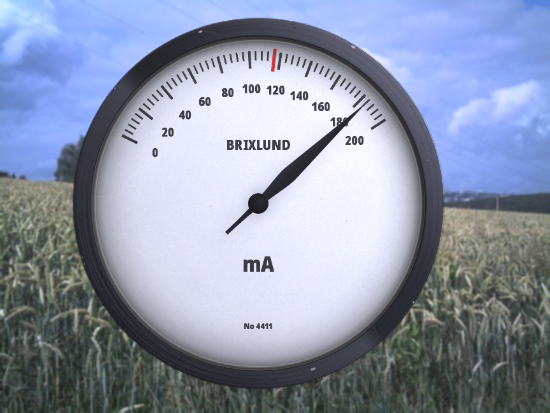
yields 184 mA
